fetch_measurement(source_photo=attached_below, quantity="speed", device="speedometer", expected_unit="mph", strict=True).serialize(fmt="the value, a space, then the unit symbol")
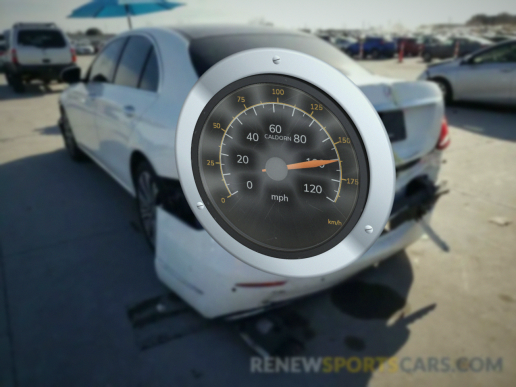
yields 100 mph
